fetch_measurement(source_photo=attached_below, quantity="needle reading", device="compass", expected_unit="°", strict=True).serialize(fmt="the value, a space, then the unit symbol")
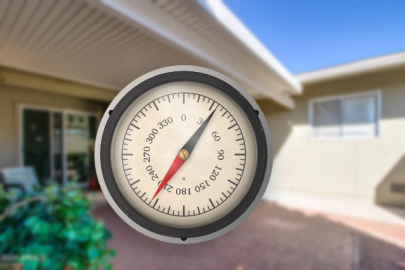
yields 215 °
